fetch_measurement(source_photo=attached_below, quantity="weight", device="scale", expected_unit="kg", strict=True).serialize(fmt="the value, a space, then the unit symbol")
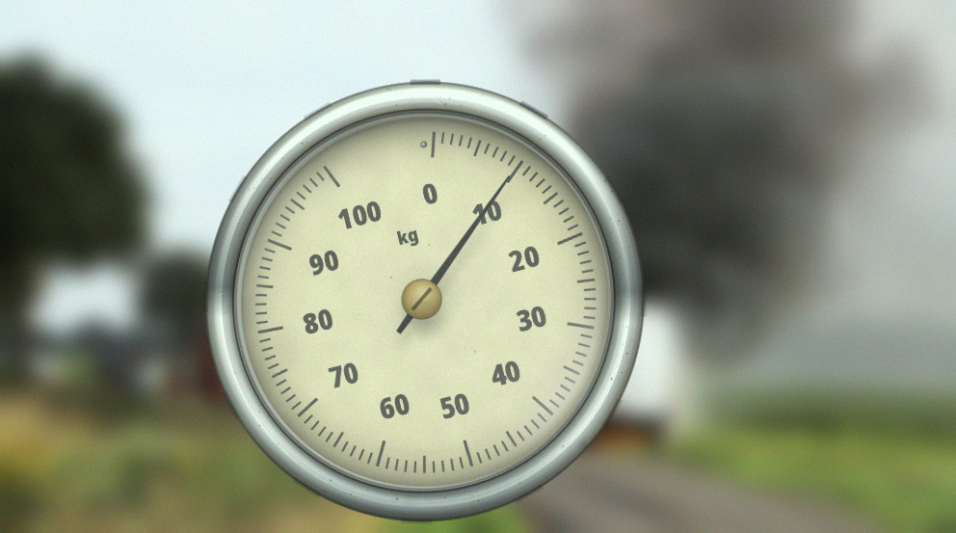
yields 10 kg
